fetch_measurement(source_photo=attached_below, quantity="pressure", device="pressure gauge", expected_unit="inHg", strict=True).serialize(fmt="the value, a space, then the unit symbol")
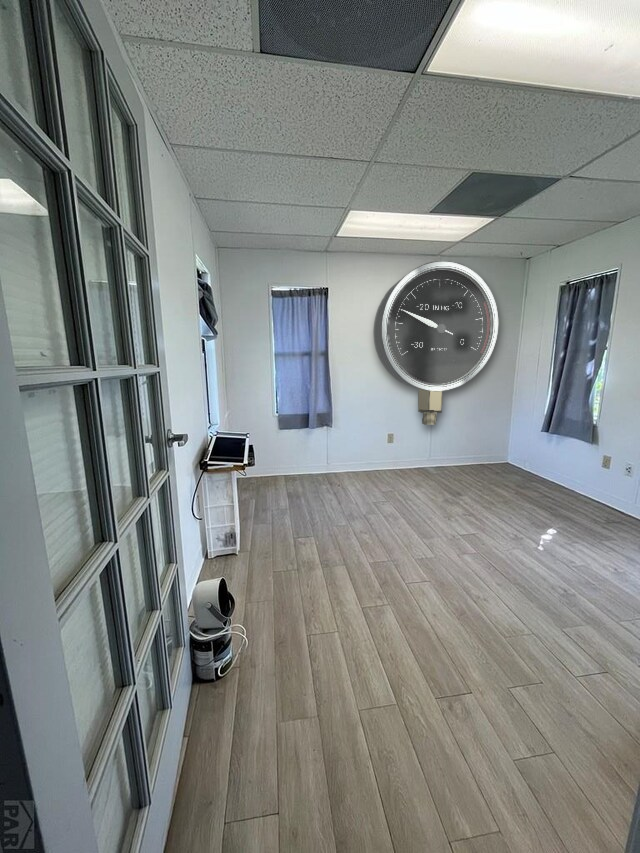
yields -23 inHg
